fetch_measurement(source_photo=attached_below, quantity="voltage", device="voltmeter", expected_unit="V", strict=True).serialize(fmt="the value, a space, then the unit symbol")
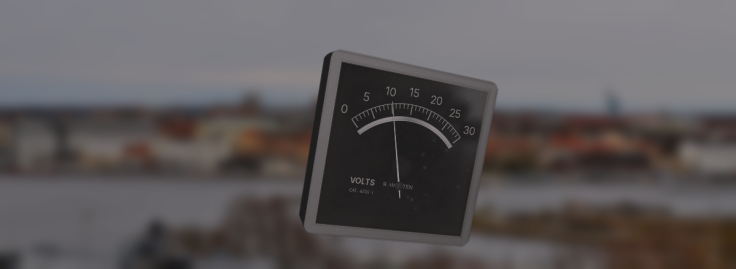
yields 10 V
